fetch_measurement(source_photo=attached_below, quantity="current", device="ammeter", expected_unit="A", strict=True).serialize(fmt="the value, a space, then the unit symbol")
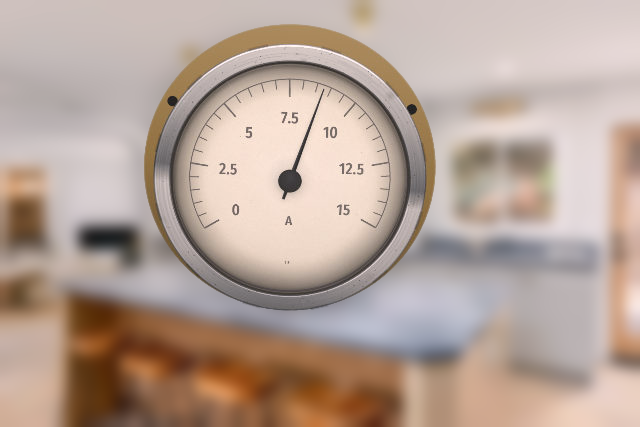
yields 8.75 A
